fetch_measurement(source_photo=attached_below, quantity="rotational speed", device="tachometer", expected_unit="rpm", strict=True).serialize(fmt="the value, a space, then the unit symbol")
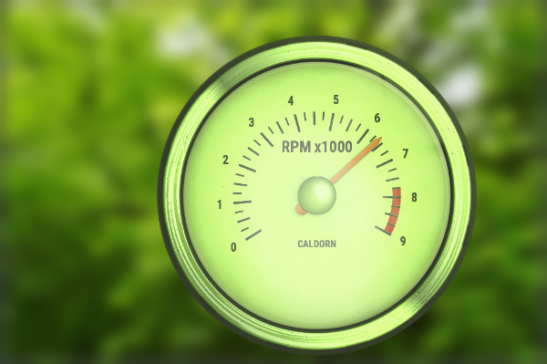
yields 6375 rpm
